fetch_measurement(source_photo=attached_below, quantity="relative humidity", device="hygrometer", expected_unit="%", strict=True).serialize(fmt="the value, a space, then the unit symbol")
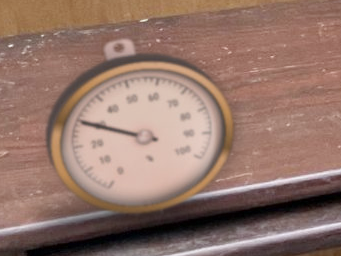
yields 30 %
